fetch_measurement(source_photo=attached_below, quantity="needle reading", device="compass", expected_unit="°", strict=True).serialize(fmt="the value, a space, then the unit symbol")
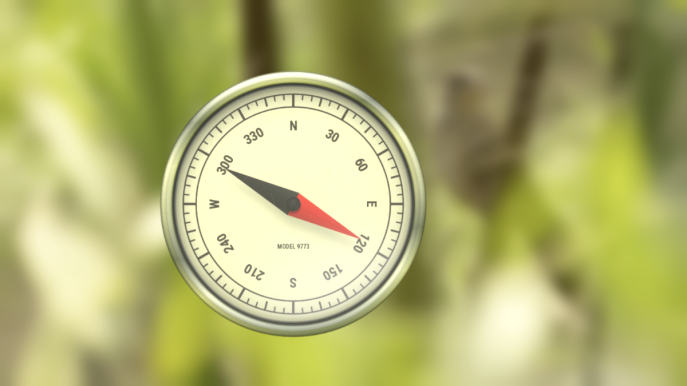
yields 117.5 °
